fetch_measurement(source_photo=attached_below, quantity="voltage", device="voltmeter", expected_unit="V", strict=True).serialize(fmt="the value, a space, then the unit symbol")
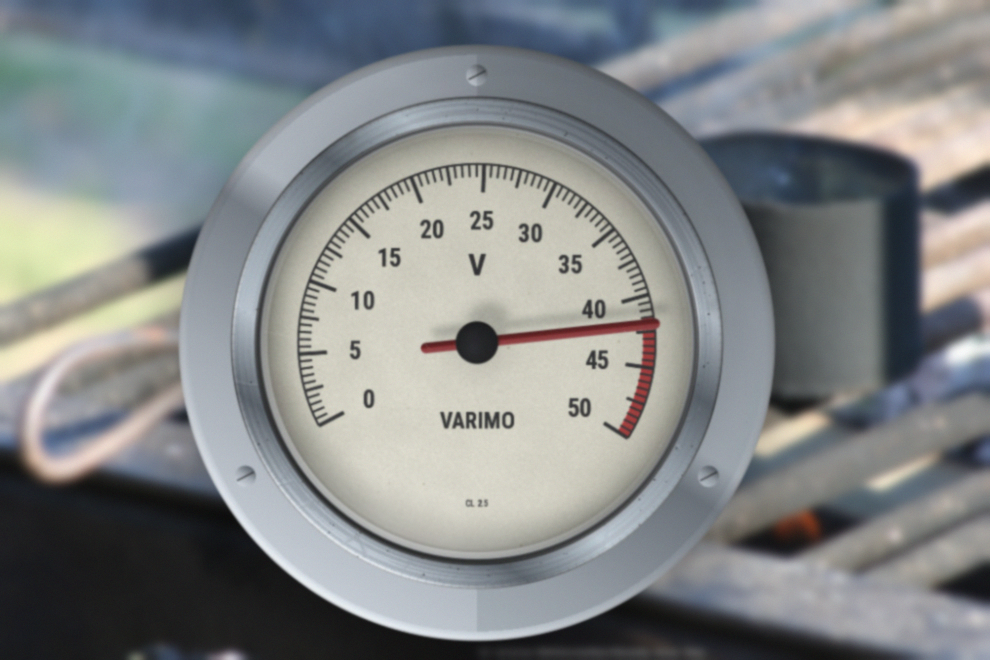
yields 42 V
